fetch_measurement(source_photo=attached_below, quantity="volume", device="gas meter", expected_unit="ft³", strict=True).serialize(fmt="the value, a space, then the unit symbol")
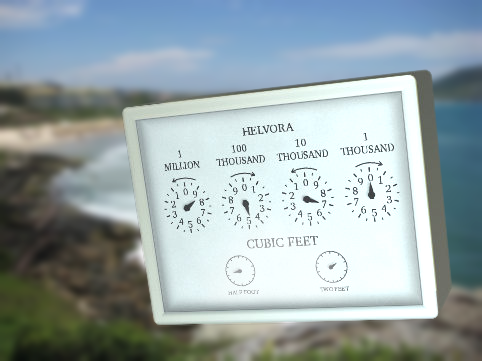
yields 847000 ft³
